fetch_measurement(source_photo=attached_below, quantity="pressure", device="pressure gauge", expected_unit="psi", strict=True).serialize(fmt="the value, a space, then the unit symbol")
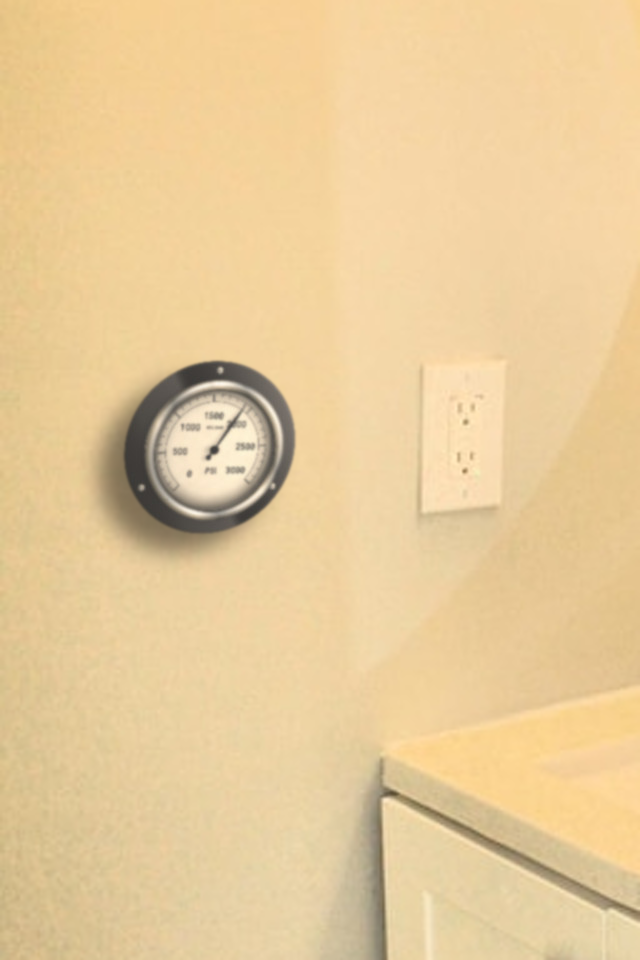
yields 1900 psi
